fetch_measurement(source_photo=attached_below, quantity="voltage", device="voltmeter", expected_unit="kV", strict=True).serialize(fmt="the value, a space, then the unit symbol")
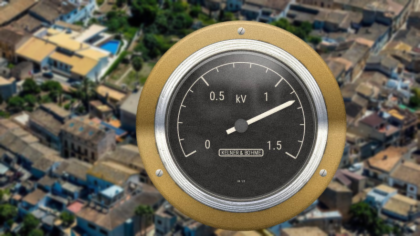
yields 1.15 kV
